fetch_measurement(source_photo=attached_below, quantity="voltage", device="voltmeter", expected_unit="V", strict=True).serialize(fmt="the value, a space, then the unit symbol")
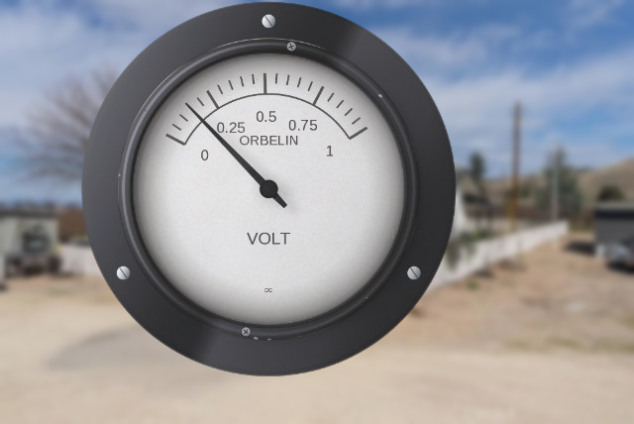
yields 0.15 V
